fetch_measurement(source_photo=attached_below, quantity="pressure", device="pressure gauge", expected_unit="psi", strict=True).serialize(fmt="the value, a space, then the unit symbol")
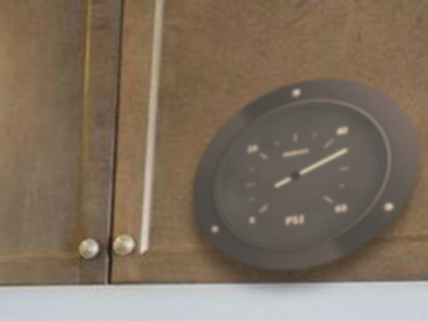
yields 45 psi
